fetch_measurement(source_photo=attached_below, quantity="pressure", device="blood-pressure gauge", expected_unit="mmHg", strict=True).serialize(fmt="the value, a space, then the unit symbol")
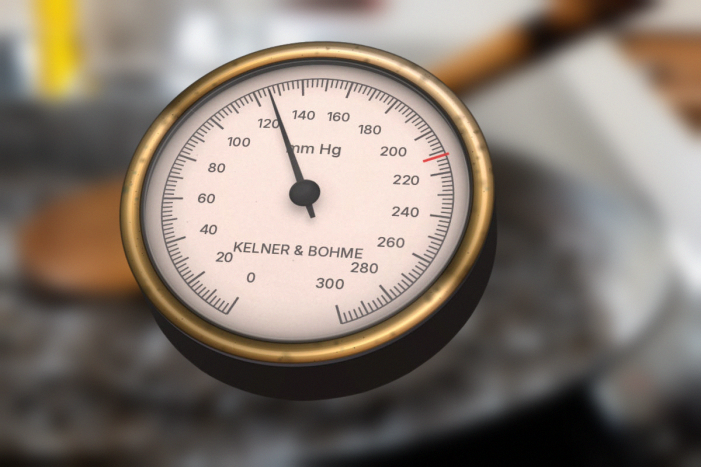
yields 126 mmHg
